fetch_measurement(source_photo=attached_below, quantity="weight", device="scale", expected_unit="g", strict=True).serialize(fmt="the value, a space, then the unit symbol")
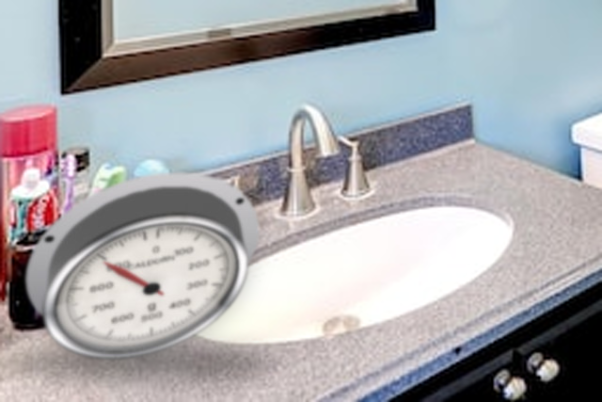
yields 900 g
